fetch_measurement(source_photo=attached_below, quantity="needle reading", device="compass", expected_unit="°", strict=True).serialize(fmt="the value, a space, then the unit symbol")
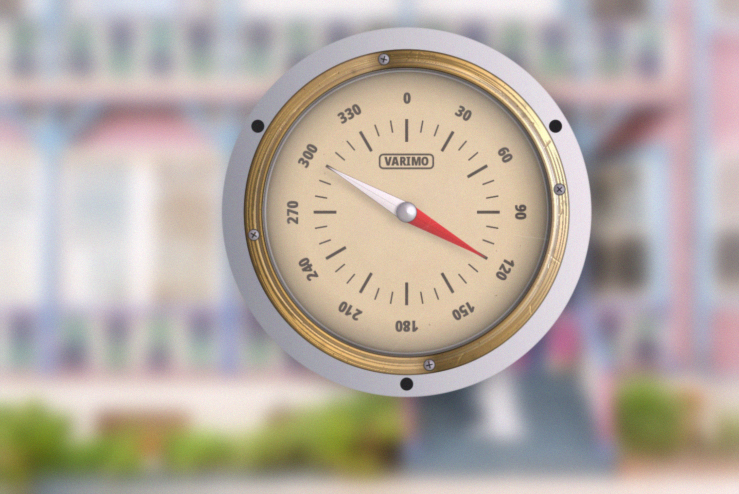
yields 120 °
